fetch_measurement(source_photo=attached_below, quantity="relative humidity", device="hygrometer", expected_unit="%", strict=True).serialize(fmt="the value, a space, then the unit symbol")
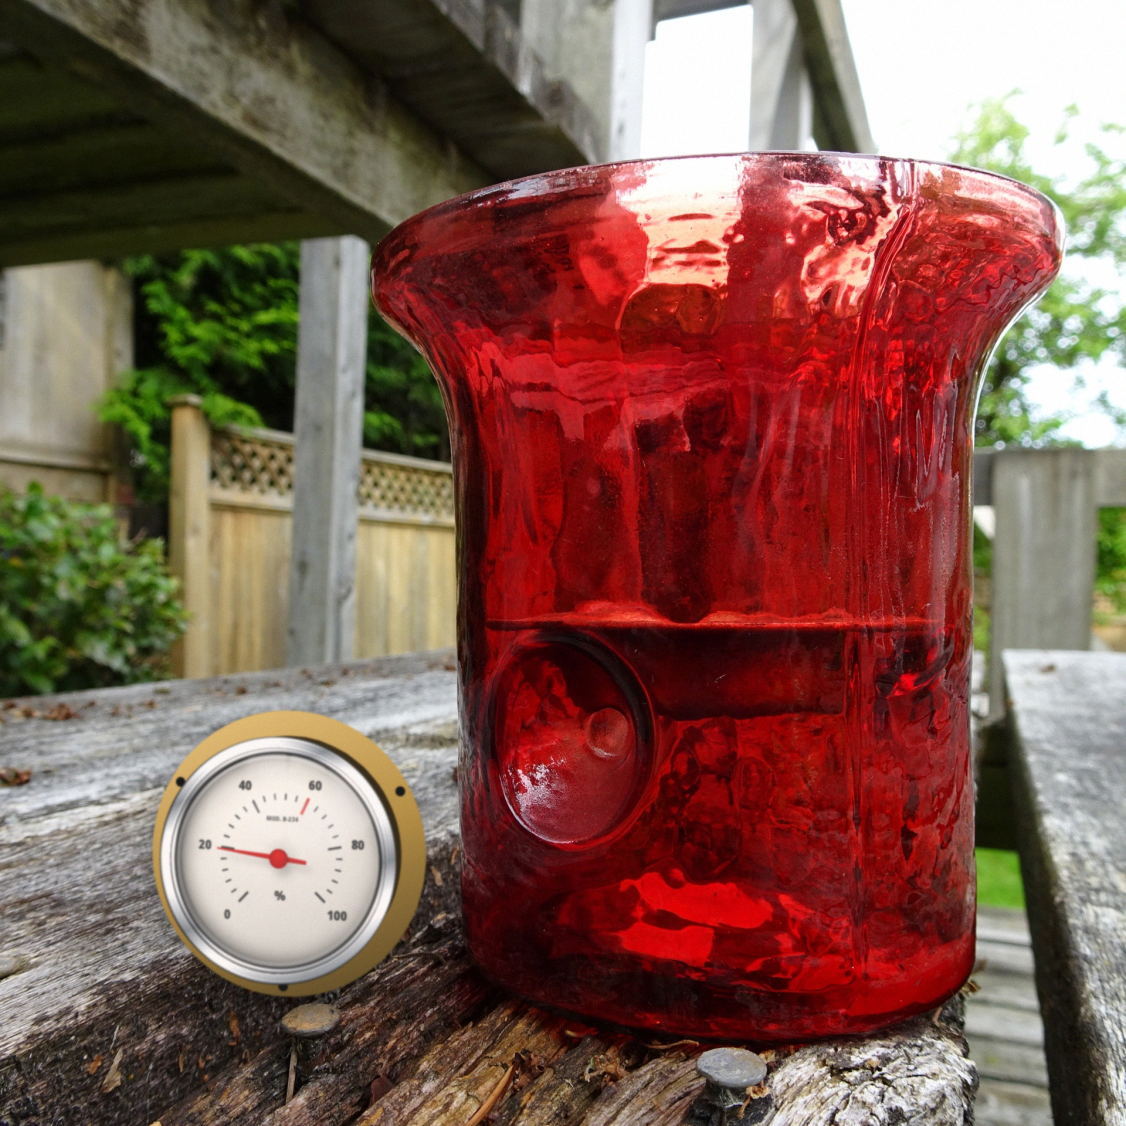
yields 20 %
